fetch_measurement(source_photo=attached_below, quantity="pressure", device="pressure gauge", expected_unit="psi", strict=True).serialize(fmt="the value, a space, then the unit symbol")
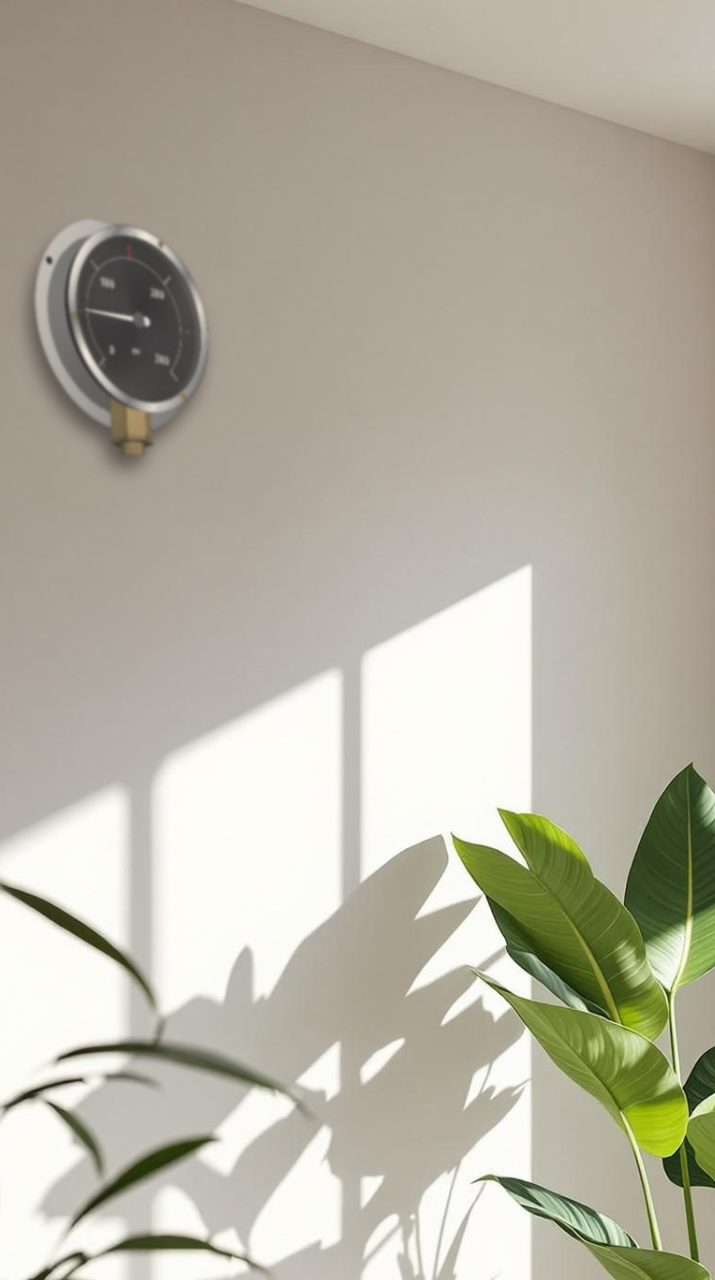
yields 50 psi
